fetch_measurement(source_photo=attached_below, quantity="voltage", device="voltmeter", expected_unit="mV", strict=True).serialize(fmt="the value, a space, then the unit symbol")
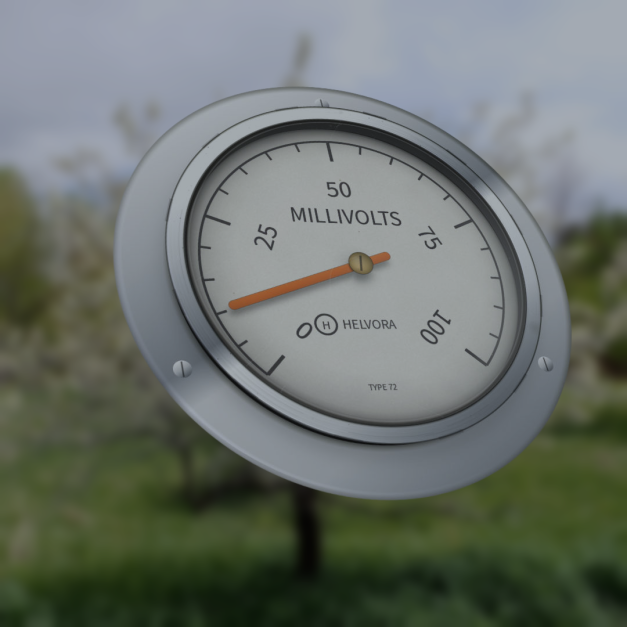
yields 10 mV
